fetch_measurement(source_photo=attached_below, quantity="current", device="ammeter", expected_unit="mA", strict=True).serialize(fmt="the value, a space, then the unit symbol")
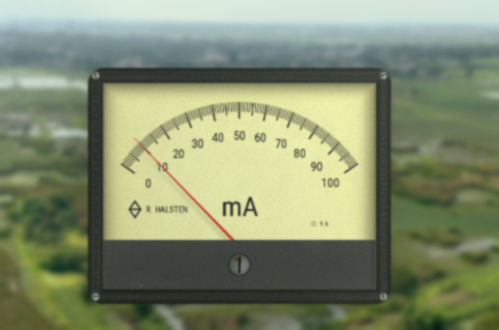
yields 10 mA
